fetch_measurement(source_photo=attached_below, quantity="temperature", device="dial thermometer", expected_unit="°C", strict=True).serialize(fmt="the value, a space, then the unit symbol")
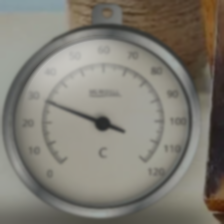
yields 30 °C
